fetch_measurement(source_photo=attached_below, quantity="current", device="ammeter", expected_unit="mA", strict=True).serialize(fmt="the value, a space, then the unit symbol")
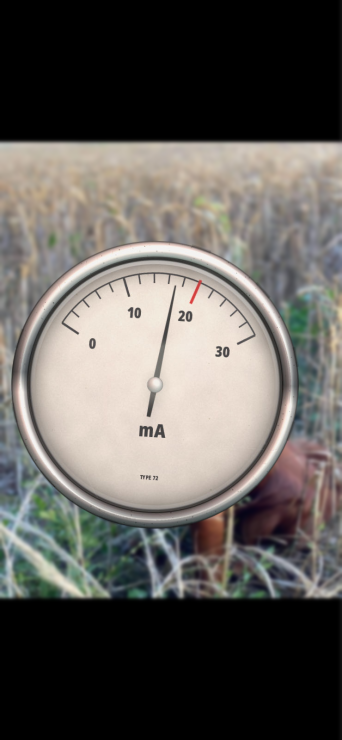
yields 17 mA
